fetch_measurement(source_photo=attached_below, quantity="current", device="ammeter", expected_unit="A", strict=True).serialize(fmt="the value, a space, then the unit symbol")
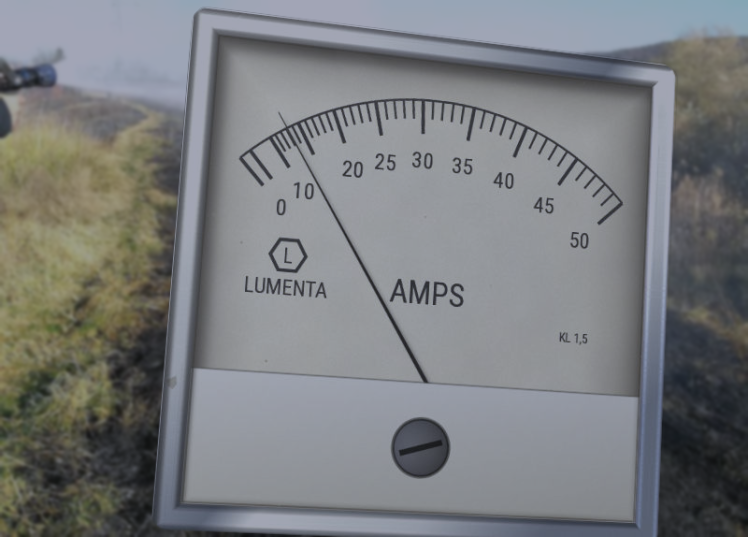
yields 13 A
